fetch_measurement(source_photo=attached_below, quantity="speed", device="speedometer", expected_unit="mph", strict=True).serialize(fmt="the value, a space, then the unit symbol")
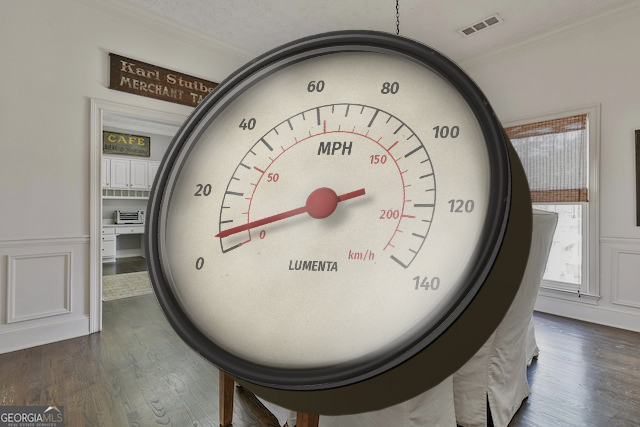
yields 5 mph
